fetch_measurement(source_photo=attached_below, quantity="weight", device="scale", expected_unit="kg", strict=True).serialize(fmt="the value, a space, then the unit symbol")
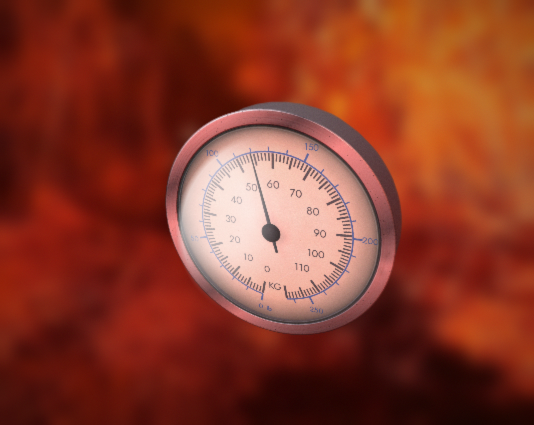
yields 55 kg
